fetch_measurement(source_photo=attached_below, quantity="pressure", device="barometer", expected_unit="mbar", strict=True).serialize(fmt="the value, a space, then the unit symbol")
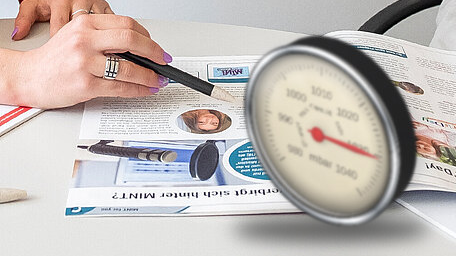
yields 1030 mbar
